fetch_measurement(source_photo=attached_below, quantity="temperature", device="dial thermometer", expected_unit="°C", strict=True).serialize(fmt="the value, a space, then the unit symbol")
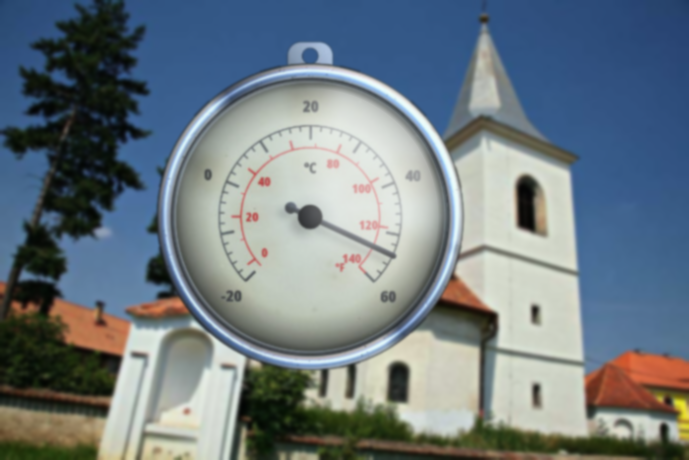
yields 54 °C
